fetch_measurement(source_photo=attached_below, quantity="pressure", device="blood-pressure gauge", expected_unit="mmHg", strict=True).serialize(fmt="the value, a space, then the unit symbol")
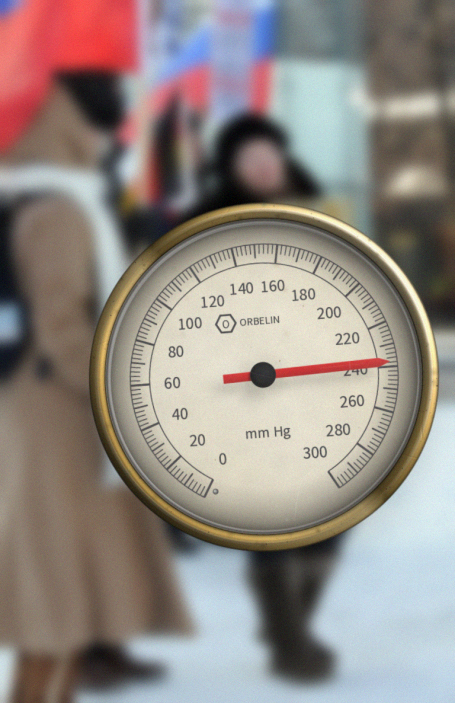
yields 238 mmHg
